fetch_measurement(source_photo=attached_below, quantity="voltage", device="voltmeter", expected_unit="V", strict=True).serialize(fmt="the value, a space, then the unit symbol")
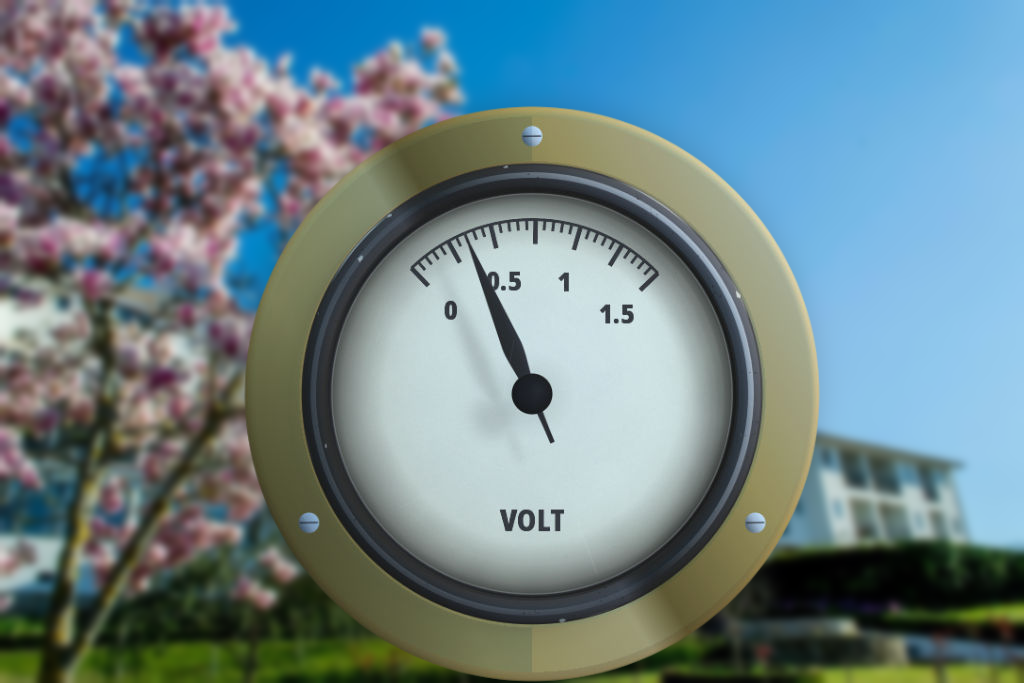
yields 0.35 V
